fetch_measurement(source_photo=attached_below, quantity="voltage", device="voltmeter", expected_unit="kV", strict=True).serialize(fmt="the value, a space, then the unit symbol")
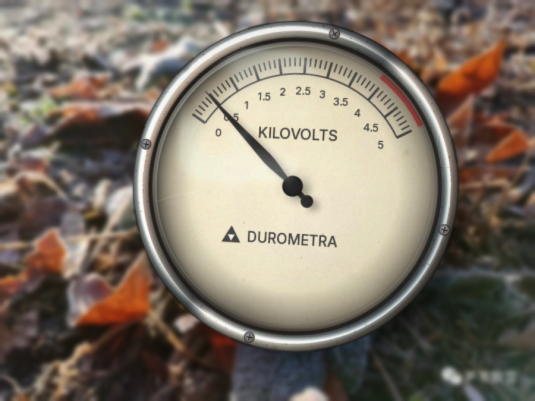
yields 0.5 kV
